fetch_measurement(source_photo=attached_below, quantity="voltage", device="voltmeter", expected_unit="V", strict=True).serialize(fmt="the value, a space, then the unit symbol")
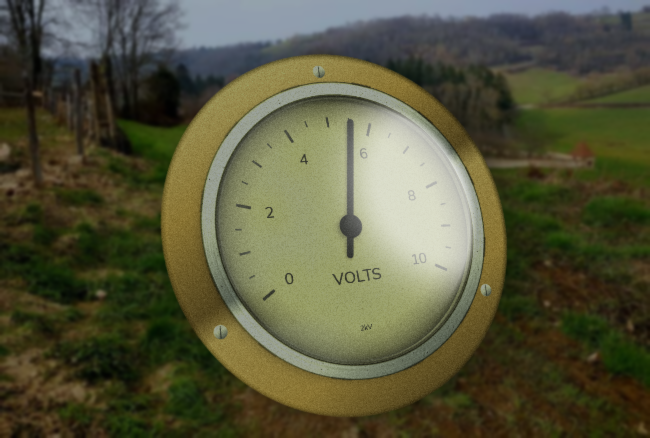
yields 5.5 V
